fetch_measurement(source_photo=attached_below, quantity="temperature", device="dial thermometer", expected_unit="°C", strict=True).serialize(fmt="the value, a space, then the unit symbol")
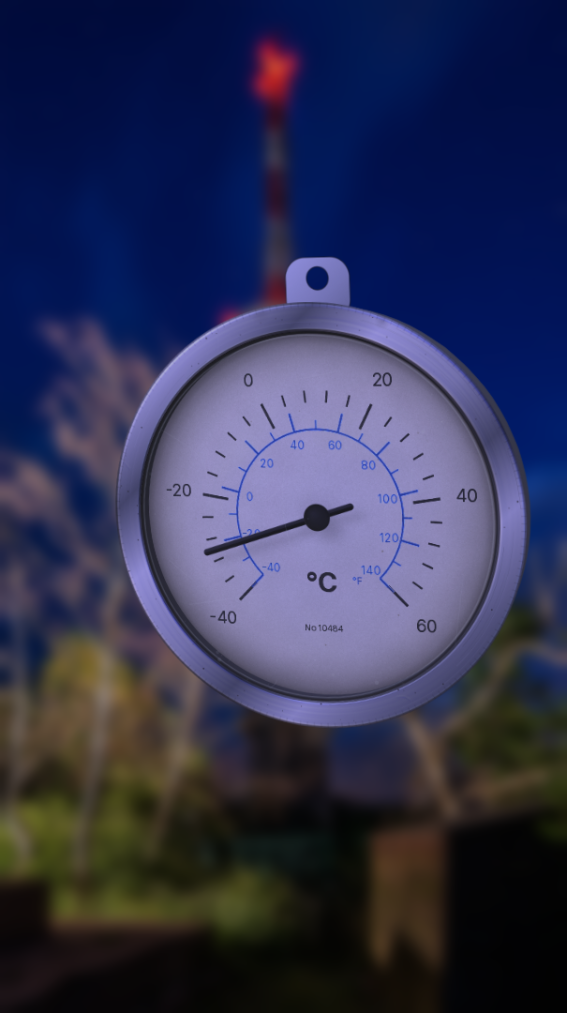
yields -30 °C
